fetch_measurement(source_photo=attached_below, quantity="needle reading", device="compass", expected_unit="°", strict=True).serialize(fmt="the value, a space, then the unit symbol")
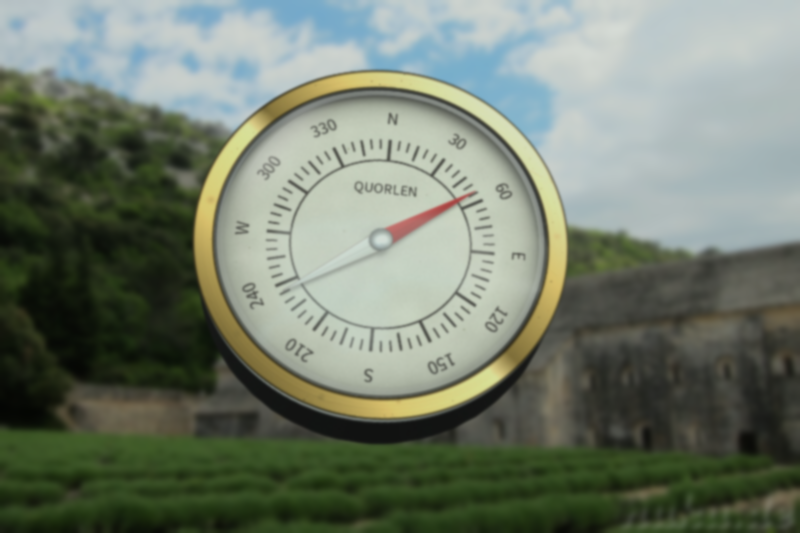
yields 55 °
